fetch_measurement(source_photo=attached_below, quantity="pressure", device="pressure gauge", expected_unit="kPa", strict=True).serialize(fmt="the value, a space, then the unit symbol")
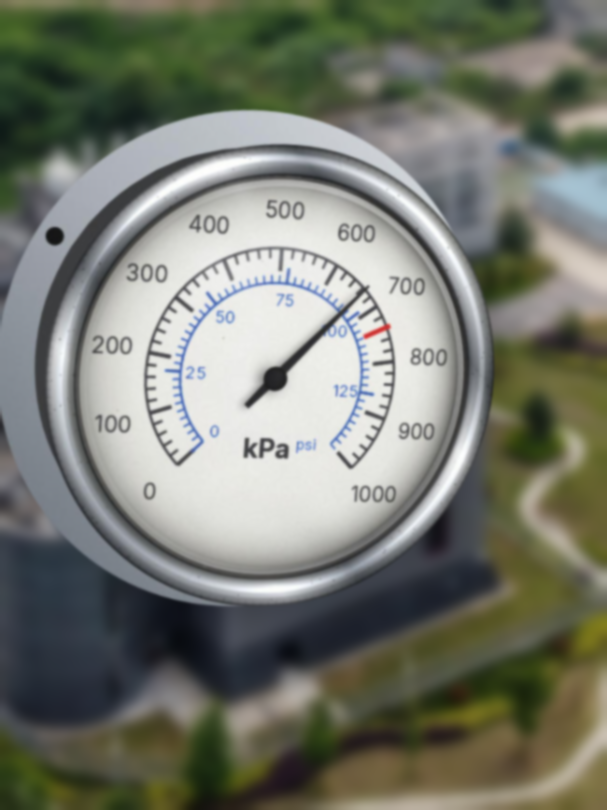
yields 660 kPa
